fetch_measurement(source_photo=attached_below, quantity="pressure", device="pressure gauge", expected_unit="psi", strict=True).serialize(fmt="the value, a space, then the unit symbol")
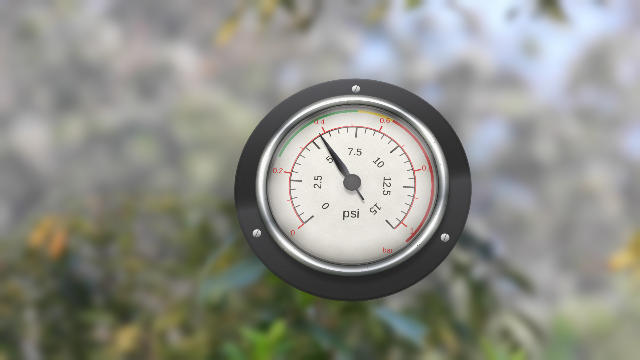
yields 5.5 psi
